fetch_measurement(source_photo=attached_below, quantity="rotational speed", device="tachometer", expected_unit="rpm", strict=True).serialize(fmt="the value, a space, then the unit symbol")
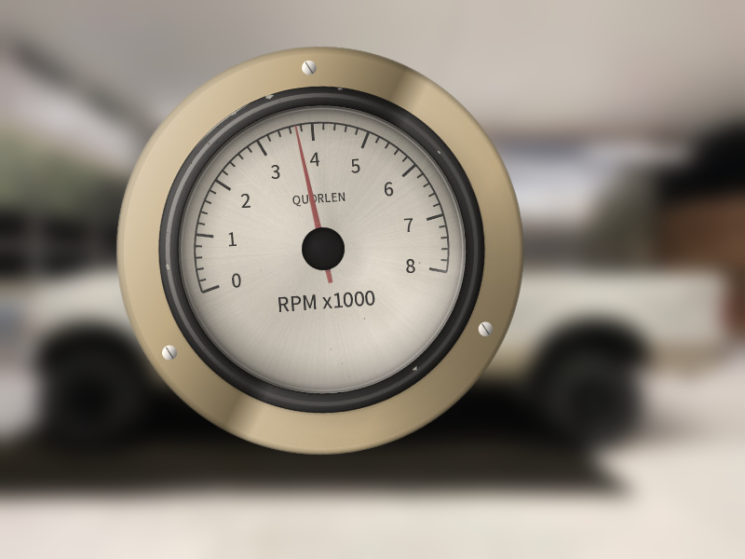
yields 3700 rpm
